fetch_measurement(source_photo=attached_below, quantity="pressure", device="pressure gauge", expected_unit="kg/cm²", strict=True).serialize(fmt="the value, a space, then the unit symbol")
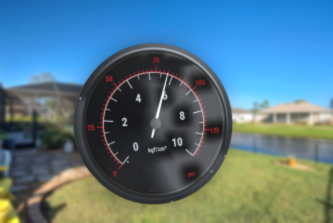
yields 5.75 kg/cm²
